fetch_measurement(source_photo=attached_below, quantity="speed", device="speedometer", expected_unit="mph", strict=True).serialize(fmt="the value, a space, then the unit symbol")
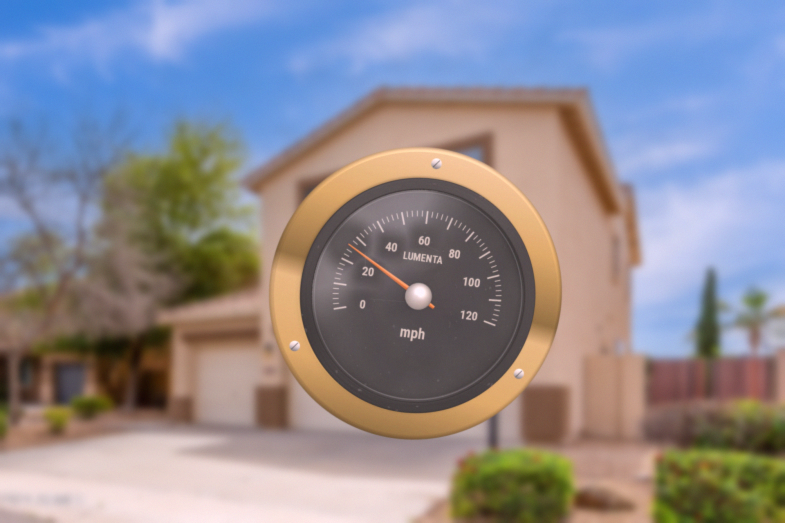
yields 26 mph
